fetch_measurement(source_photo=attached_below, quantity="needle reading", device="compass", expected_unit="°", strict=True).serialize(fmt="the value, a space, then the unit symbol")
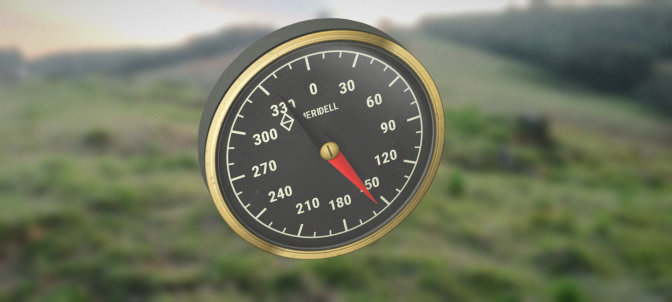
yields 155 °
